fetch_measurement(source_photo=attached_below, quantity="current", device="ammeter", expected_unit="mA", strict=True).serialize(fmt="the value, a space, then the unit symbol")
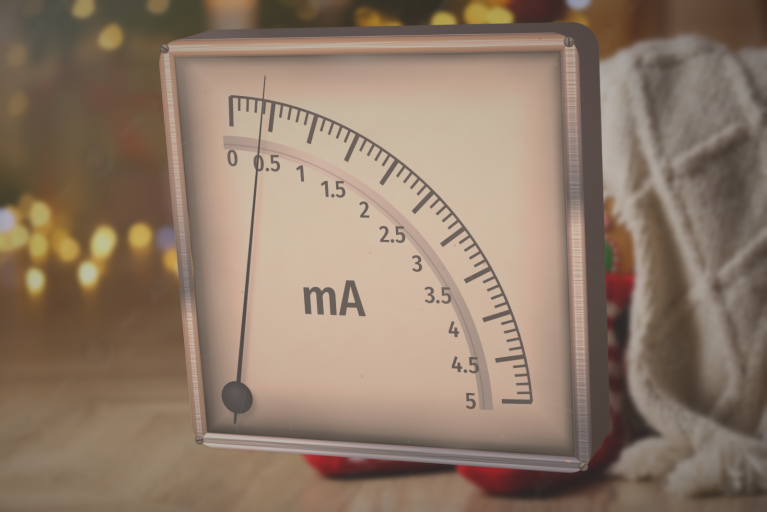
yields 0.4 mA
